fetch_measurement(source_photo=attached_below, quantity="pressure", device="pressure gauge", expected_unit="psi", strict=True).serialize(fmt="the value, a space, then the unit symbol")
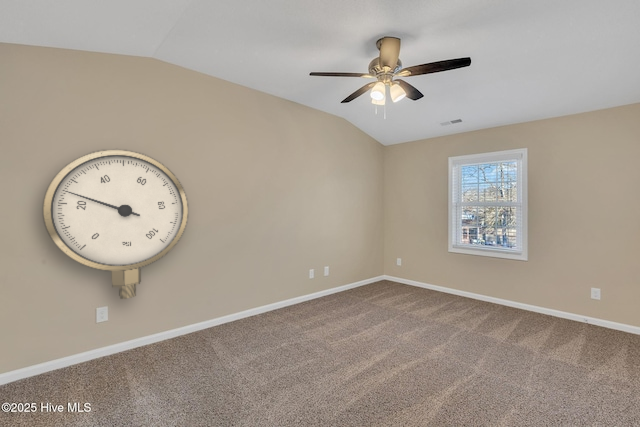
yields 25 psi
